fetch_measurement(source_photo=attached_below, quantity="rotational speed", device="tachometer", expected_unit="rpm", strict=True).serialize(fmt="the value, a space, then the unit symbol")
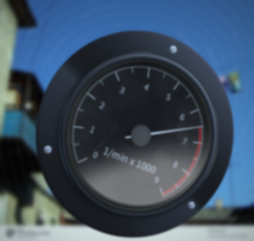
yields 6500 rpm
